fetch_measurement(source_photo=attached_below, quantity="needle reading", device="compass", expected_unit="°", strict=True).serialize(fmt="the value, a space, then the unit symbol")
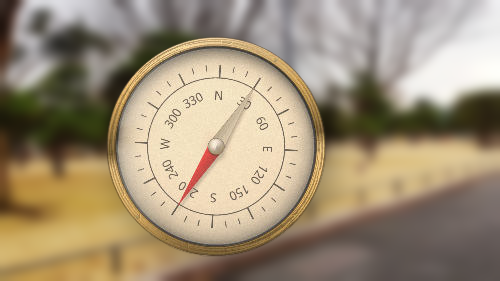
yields 210 °
